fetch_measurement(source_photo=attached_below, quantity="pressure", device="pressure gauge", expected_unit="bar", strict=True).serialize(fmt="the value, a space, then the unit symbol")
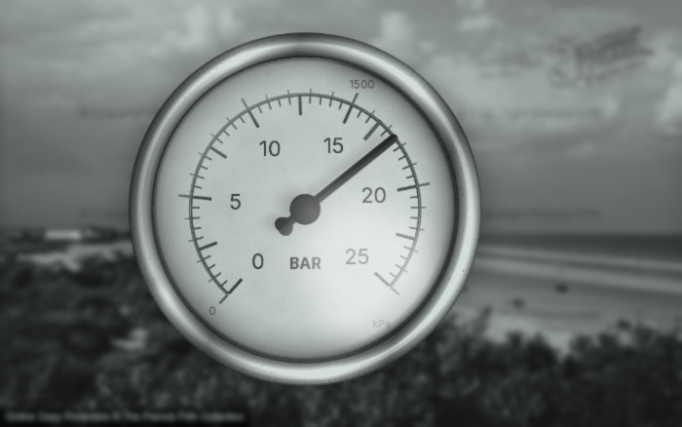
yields 17.5 bar
